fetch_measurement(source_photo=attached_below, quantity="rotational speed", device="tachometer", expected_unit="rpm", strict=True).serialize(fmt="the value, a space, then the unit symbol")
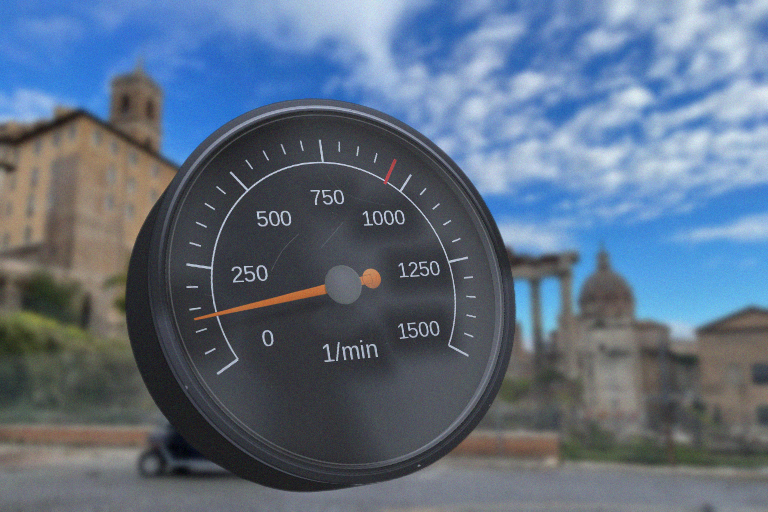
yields 125 rpm
